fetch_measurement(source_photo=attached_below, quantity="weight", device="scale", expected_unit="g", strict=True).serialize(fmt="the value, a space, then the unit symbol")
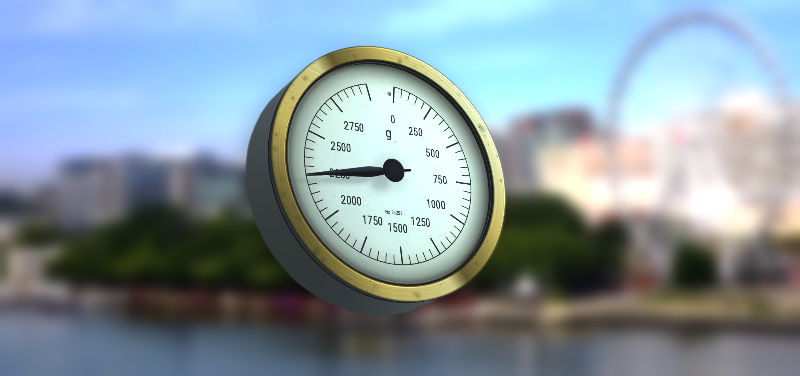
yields 2250 g
